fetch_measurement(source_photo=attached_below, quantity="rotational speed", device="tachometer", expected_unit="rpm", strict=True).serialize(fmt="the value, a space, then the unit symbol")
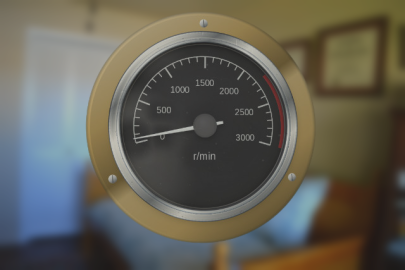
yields 50 rpm
